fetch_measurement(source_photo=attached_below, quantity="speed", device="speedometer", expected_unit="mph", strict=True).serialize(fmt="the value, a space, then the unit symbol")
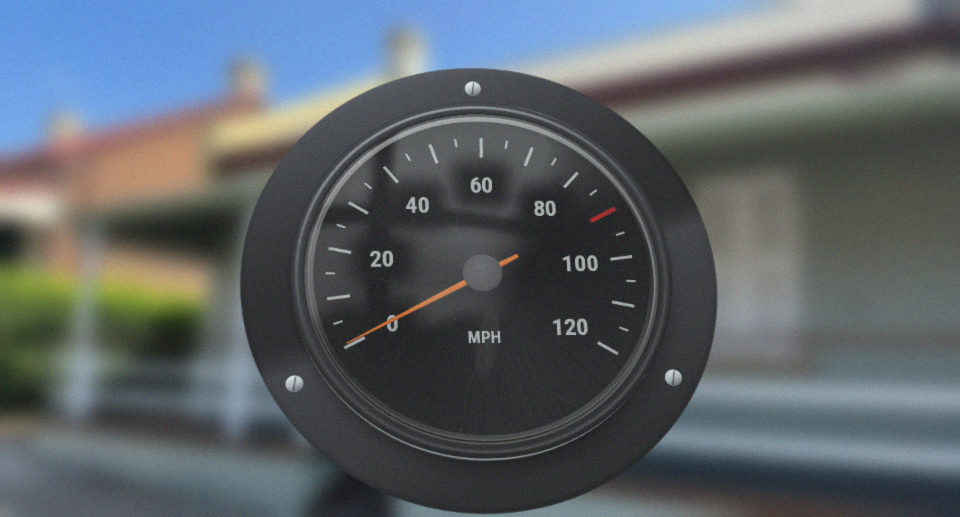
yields 0 mph
